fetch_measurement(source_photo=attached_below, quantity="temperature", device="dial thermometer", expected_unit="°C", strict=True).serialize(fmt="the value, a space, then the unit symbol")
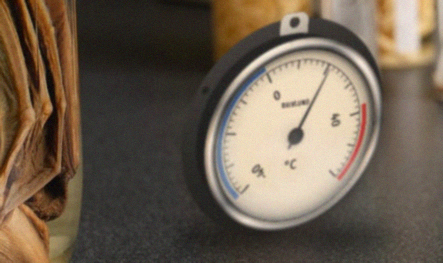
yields 20 °C
